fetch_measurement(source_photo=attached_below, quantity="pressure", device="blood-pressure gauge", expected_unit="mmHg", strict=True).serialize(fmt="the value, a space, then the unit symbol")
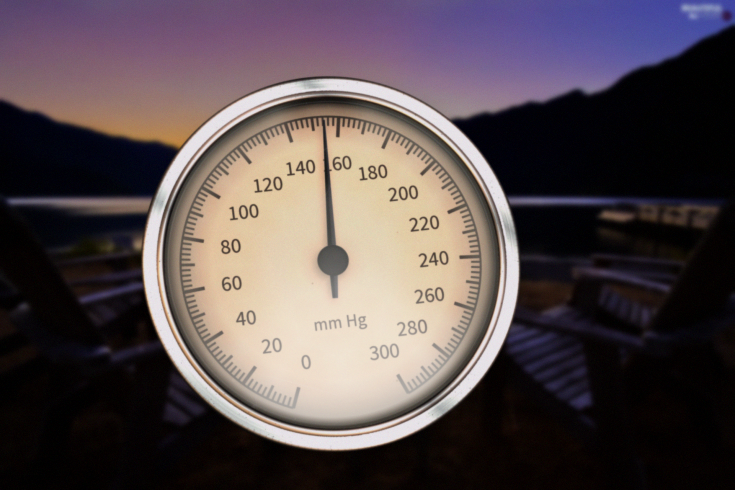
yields 154 mmHg
